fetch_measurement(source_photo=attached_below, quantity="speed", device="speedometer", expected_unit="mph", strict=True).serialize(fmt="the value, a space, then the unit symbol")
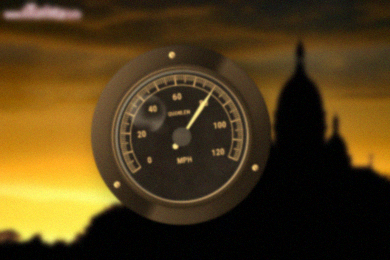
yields 80 mph
